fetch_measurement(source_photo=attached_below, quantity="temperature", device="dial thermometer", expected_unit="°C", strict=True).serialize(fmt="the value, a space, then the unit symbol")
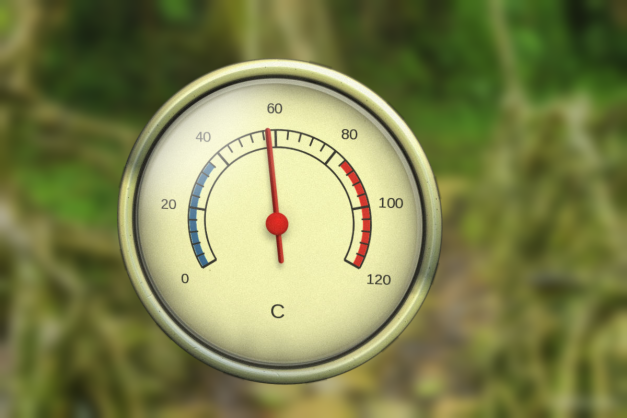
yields 58 °C
